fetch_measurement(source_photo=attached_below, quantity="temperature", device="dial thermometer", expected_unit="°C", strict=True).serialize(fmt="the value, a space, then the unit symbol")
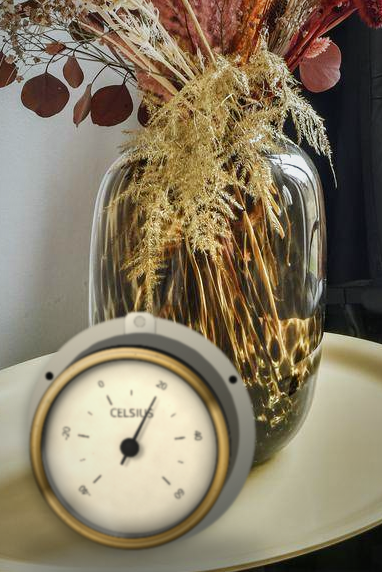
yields 20 °C
